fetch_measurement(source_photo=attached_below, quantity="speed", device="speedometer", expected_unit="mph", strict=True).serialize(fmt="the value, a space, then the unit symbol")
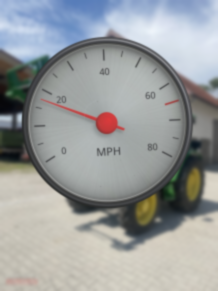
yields 17.5 mph
